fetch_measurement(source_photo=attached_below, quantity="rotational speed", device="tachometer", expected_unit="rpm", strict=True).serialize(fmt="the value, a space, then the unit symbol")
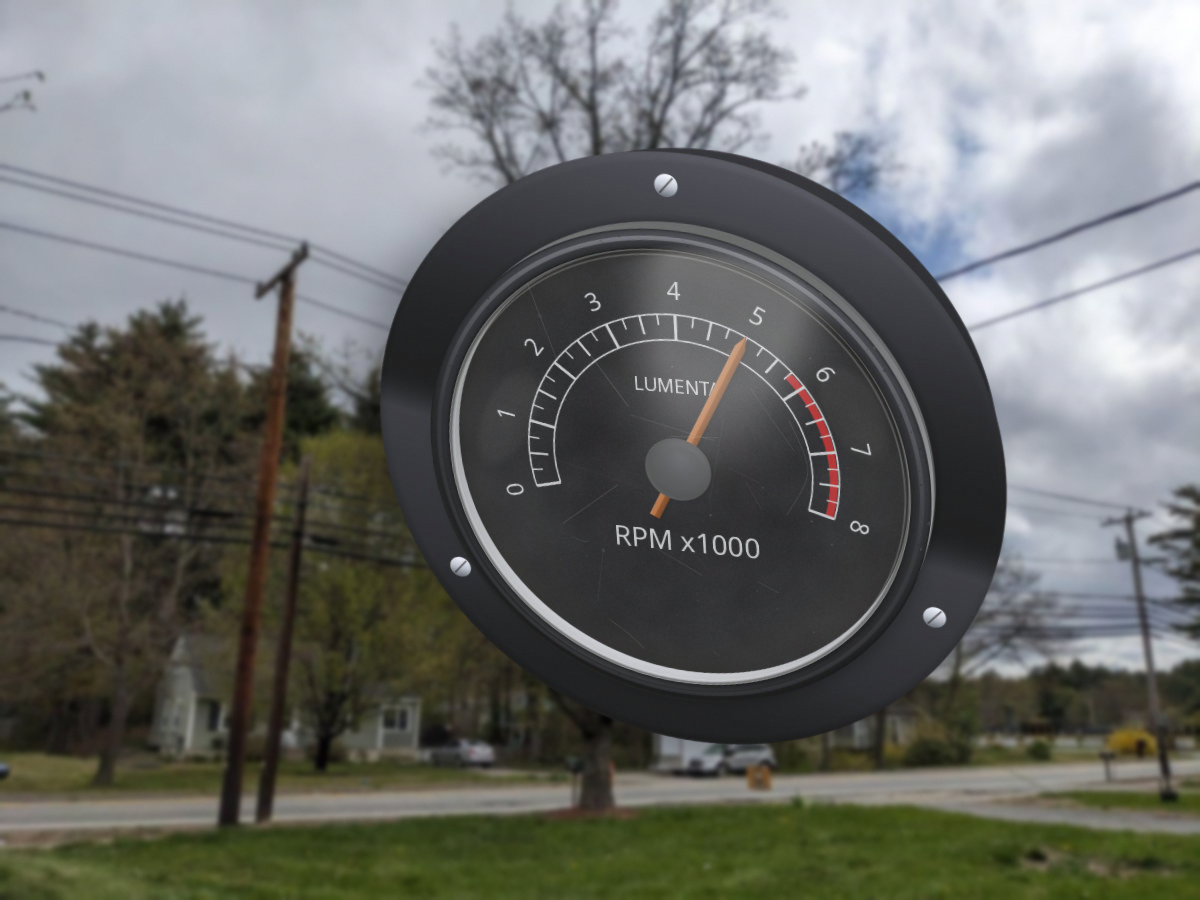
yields 5000 rpm
